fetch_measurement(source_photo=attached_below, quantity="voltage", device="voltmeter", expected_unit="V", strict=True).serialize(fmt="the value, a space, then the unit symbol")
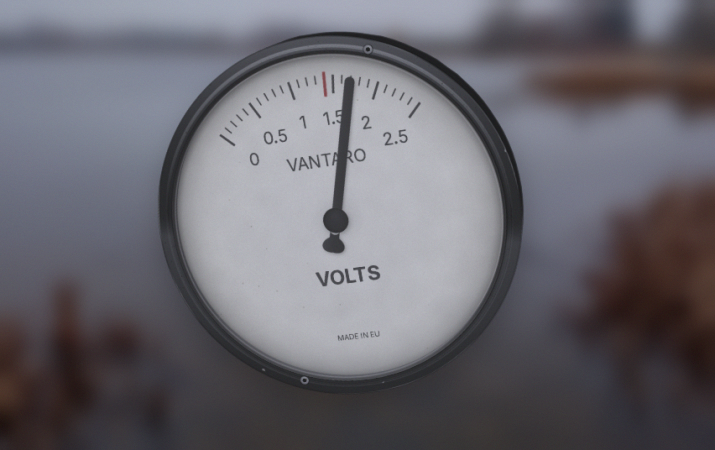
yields 1.7 V
